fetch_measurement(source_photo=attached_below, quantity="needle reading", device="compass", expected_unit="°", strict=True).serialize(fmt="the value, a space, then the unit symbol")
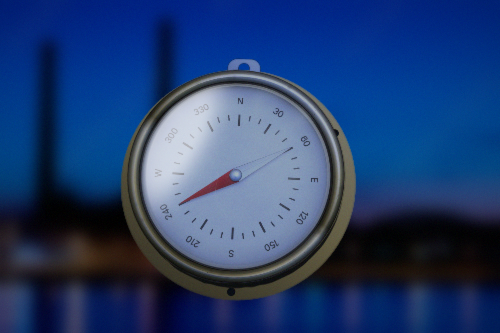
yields 240 °
